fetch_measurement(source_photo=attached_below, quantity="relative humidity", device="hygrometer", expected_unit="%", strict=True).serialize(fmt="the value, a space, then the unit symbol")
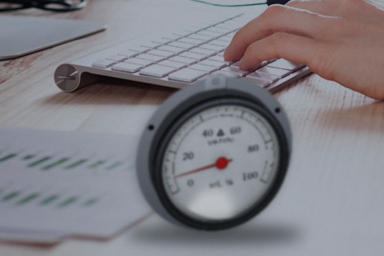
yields 8 %
